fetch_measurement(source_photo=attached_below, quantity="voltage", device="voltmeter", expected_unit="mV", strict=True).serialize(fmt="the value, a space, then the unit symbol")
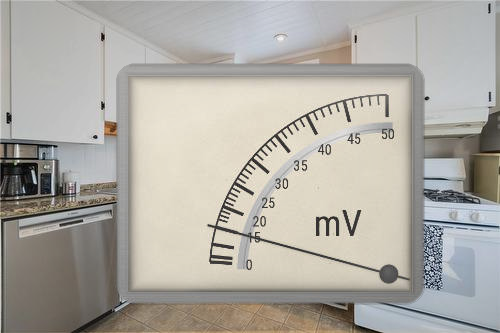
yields 15 mV
